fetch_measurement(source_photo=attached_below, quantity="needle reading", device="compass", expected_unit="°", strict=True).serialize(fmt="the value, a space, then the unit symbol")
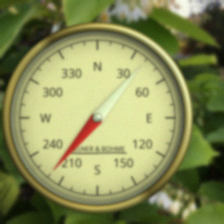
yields 220 °
